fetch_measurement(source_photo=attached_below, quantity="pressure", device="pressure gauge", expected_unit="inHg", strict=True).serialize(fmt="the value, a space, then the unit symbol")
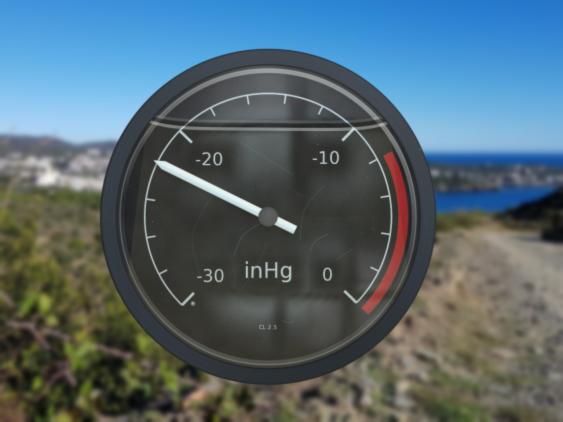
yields -22 inHg
